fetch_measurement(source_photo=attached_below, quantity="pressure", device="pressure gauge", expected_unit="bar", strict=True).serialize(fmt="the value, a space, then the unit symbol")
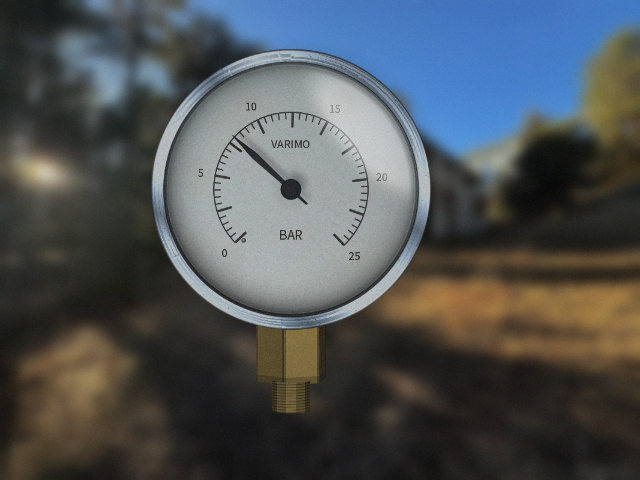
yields 8 bar
